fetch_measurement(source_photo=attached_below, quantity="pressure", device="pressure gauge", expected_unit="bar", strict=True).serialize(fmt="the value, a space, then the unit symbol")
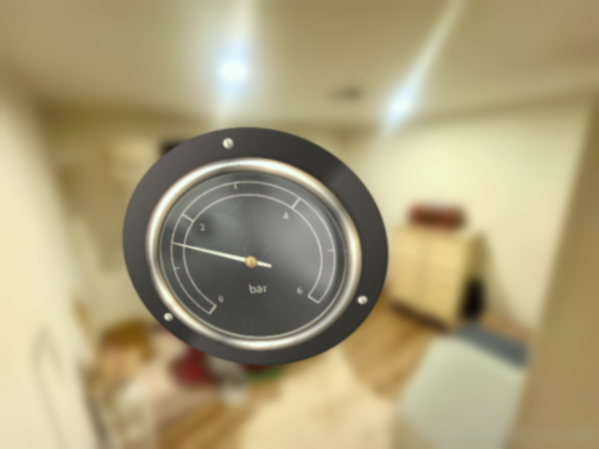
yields 1.5 bar
